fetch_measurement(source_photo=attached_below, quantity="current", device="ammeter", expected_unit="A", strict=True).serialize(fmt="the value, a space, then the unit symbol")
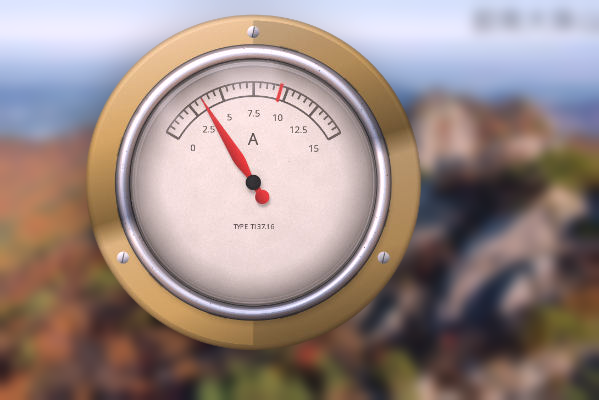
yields 3.5 A
